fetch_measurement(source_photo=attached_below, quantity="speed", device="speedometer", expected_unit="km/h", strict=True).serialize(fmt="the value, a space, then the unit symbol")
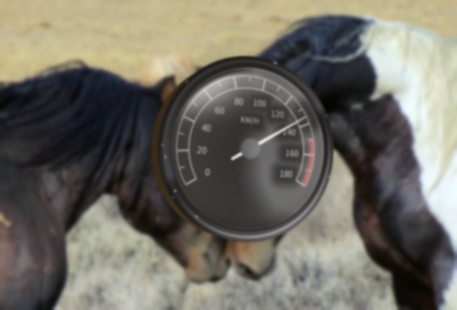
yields 135 km/h
